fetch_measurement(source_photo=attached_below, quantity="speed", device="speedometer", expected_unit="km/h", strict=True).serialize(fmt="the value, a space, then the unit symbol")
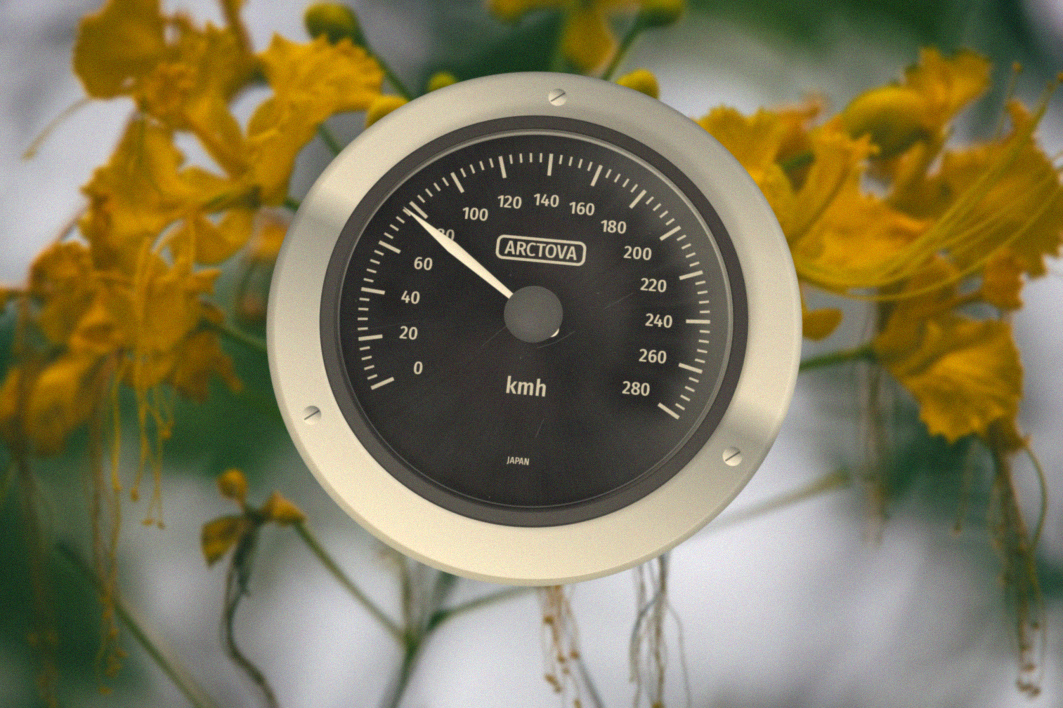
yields 76 km/h
